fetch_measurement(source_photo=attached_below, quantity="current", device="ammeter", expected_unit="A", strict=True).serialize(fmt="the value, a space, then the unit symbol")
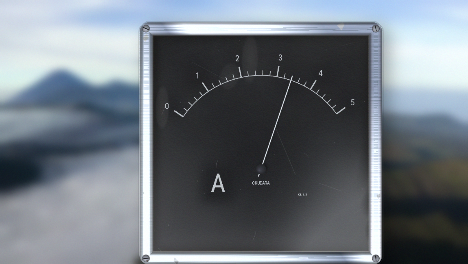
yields 3.4 A
